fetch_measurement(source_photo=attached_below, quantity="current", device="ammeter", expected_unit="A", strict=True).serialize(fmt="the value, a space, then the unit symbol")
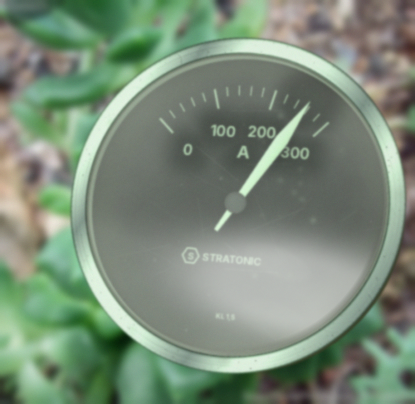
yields 260 A
